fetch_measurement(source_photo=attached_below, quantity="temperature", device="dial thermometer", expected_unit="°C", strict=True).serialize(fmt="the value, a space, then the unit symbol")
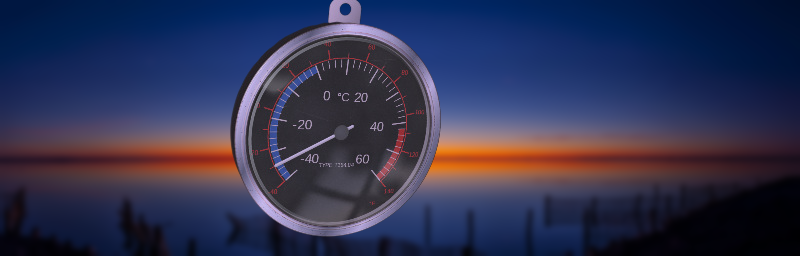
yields -34 °C
